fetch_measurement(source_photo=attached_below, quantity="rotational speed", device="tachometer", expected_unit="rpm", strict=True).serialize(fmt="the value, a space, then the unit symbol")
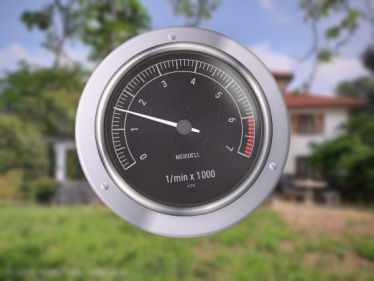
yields 1500 rpm
